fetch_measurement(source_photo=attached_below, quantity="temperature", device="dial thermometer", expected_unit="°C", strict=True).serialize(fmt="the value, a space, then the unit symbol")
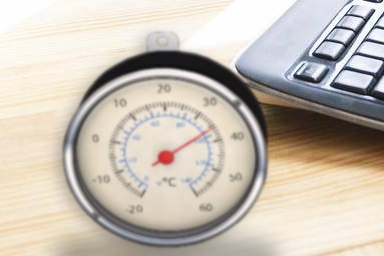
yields 35 °C
